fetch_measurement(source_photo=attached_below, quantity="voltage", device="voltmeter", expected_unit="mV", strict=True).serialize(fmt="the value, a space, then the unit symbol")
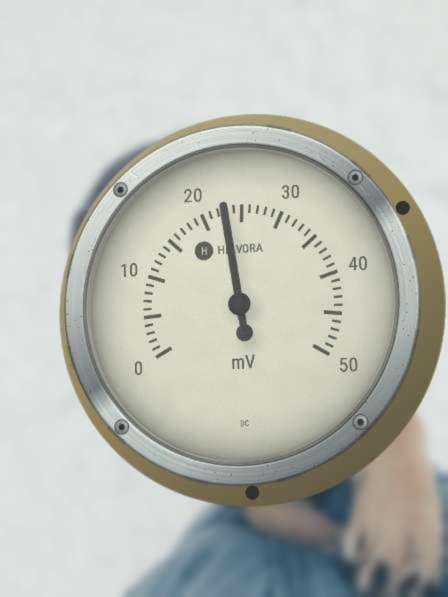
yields 23 mV
